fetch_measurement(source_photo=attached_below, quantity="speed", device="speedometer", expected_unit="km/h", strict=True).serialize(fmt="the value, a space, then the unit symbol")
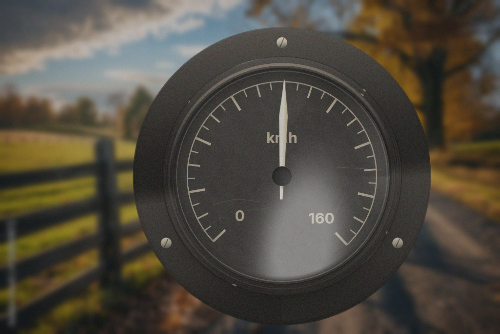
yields 80 km/h
